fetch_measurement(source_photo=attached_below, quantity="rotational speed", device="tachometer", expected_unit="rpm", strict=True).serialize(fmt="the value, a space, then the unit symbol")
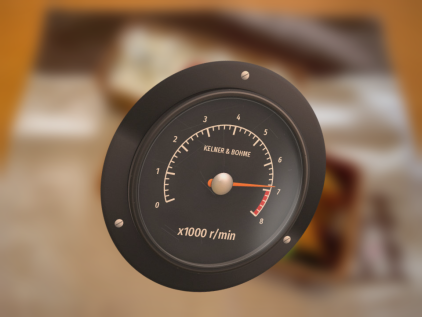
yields 6800 rpm
